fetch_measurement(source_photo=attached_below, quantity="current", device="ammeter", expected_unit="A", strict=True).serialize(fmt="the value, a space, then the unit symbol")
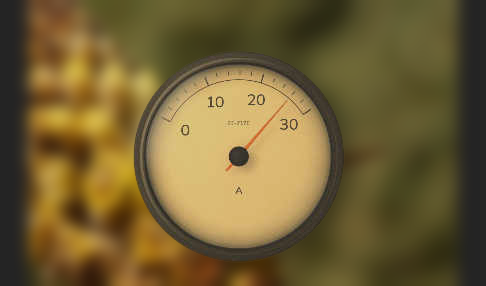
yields 26 A
